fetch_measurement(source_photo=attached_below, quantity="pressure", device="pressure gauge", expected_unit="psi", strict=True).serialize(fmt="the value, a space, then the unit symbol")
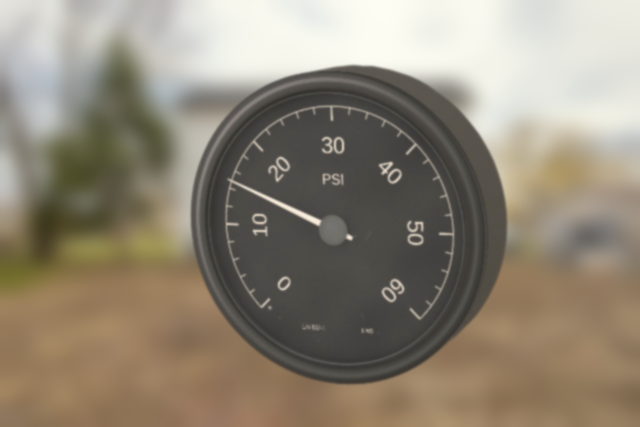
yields 15 psi
